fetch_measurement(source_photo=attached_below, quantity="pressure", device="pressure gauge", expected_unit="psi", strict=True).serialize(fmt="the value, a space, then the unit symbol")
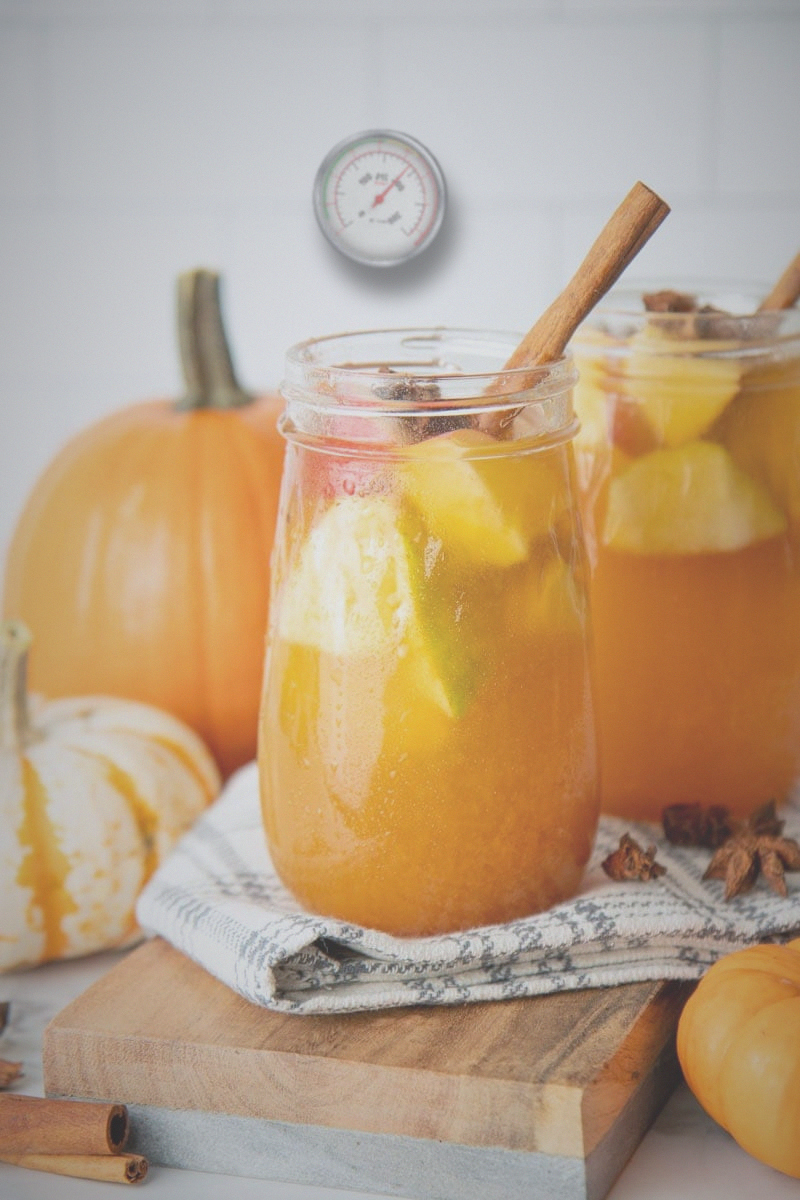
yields 190 psi
